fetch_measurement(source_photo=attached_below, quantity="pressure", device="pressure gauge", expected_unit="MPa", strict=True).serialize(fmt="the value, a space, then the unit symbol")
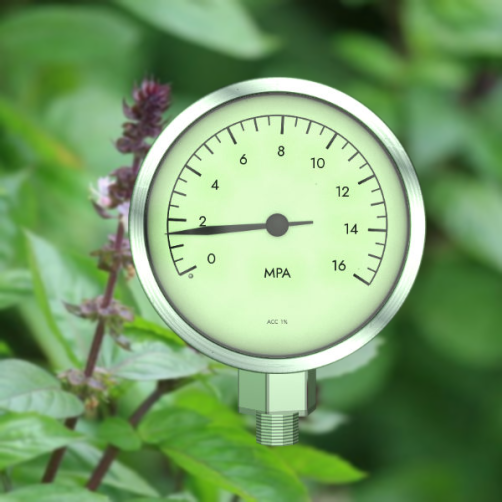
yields 1.5 MPa
